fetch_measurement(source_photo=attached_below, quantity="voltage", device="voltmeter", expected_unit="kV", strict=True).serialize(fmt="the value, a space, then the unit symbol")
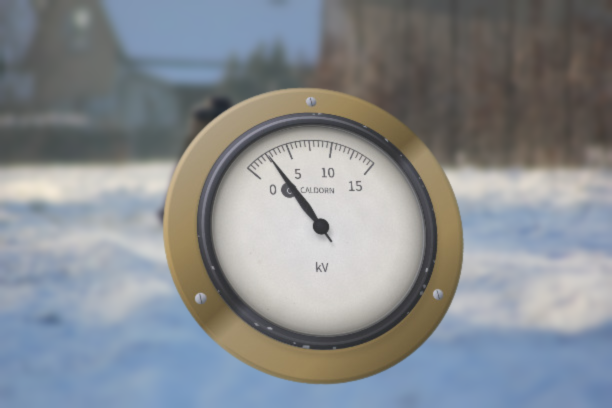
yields 2.5 kV
